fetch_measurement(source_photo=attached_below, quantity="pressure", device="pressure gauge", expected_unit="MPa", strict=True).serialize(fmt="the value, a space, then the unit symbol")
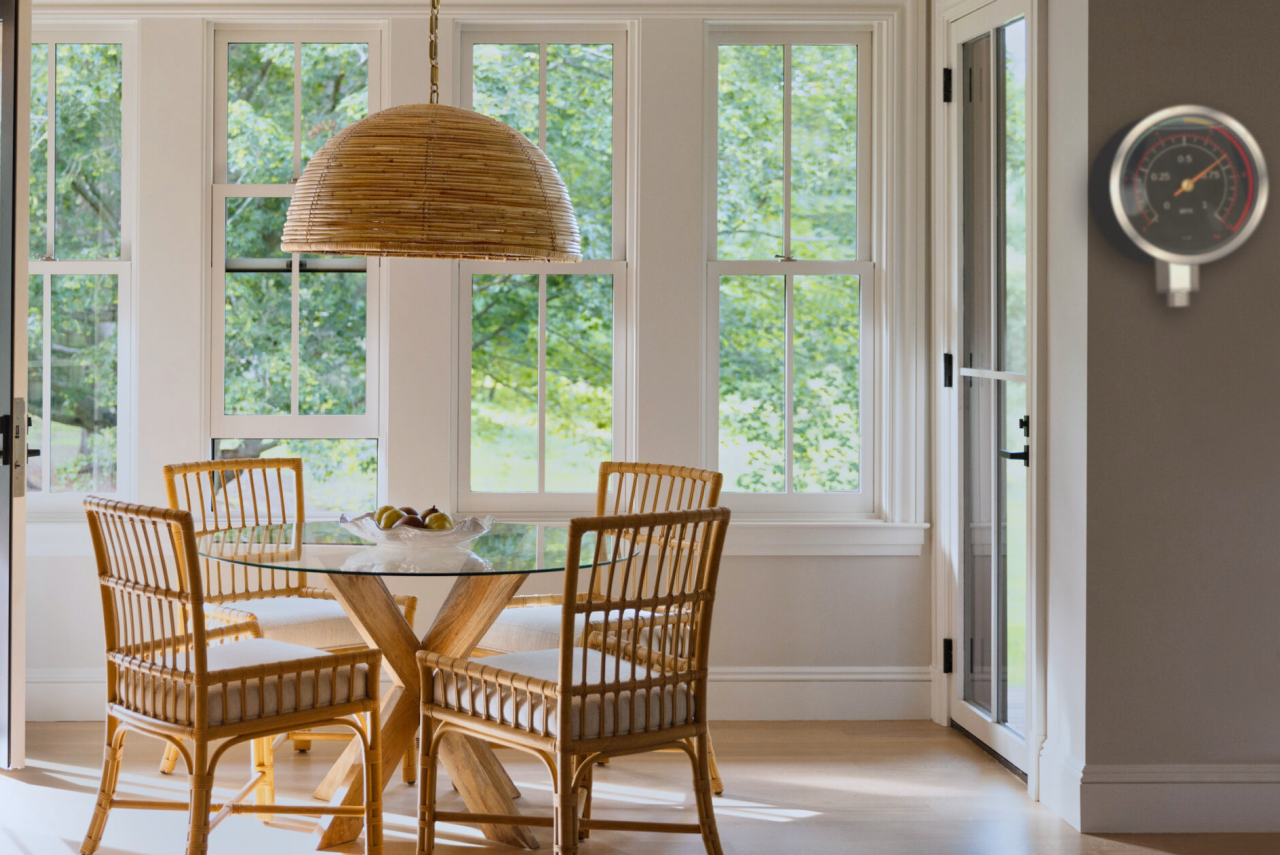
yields 0.7 MPa
